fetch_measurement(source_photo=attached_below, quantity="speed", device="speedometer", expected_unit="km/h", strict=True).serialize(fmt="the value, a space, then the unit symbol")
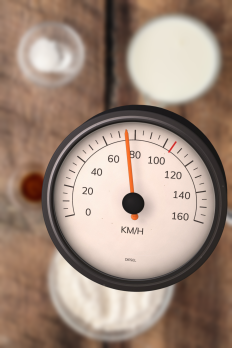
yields 75 km/h
